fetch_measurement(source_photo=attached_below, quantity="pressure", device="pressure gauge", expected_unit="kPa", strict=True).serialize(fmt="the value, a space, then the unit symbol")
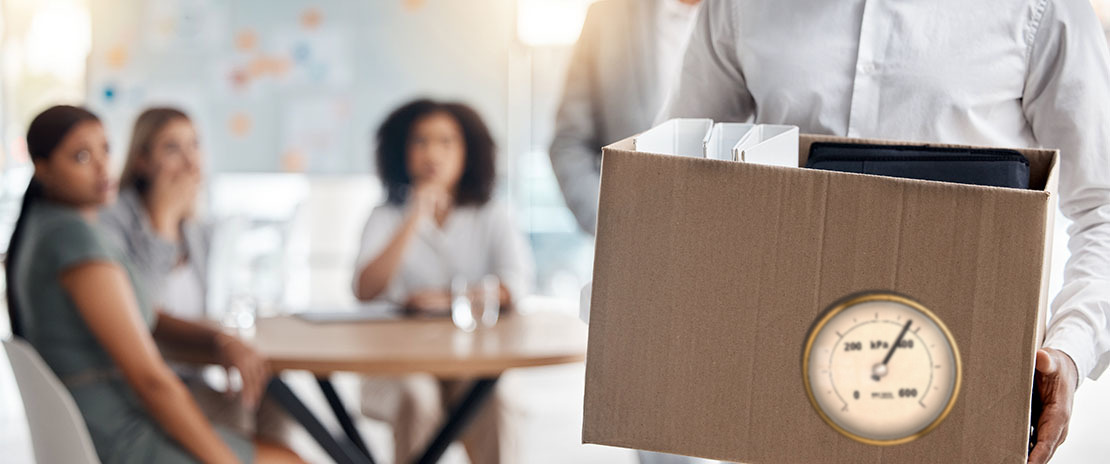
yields 375 kPa
